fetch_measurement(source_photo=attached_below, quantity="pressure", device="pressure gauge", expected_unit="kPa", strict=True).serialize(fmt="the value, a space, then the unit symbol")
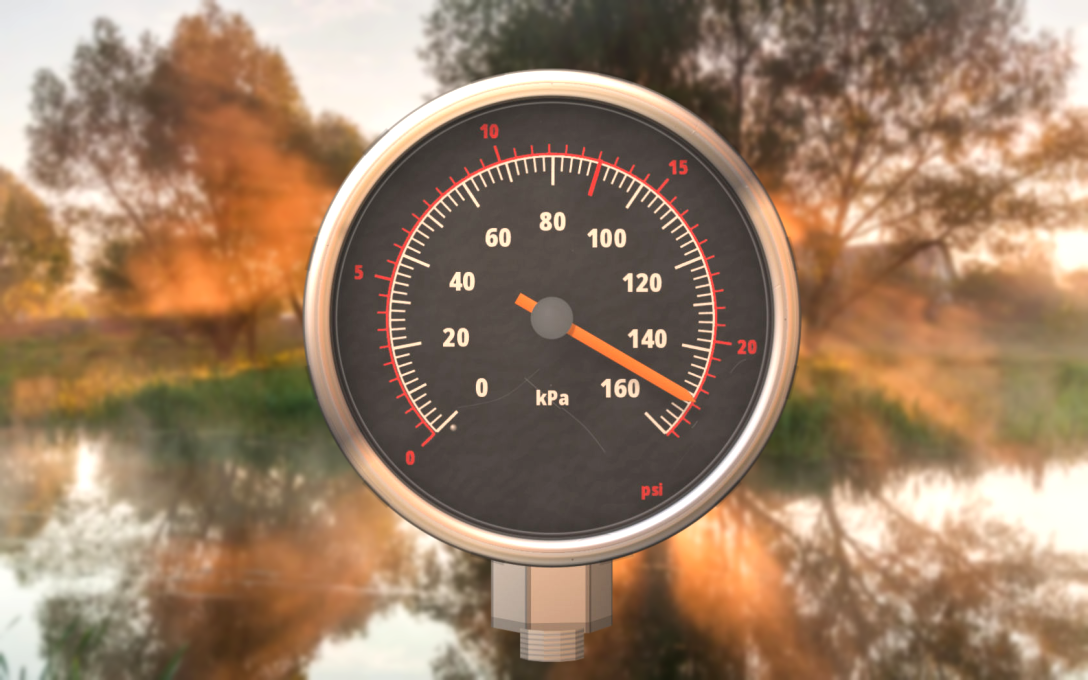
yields 151 kPa
